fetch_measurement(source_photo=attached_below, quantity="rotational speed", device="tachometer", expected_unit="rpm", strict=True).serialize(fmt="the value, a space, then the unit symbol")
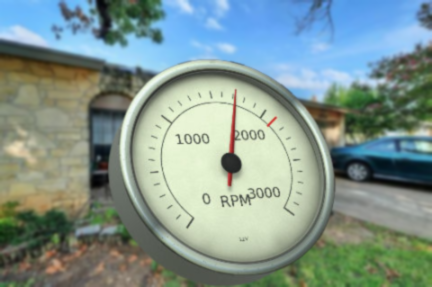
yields 1700 rpm
